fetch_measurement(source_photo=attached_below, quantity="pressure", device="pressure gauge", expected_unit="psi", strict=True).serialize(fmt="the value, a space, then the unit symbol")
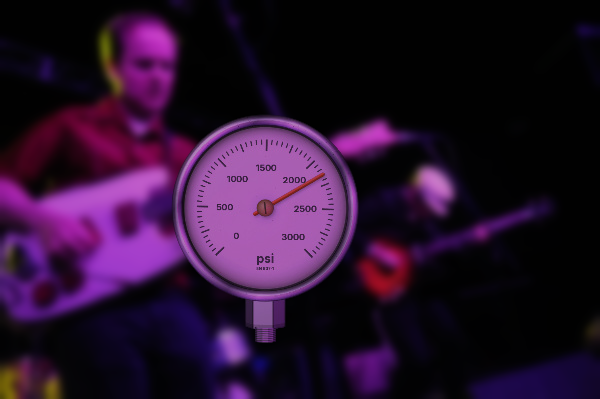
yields 2150 psi
